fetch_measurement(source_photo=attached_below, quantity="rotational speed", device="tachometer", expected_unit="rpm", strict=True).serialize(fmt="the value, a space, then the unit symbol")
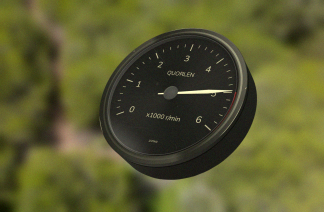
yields 5000 rpm
